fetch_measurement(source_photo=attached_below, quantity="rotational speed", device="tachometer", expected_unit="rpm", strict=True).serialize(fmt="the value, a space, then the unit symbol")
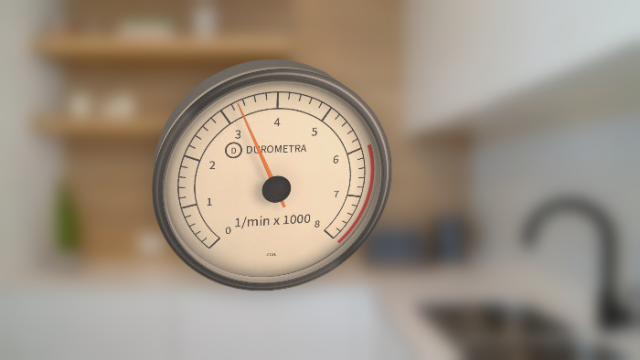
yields 3300 rpm
